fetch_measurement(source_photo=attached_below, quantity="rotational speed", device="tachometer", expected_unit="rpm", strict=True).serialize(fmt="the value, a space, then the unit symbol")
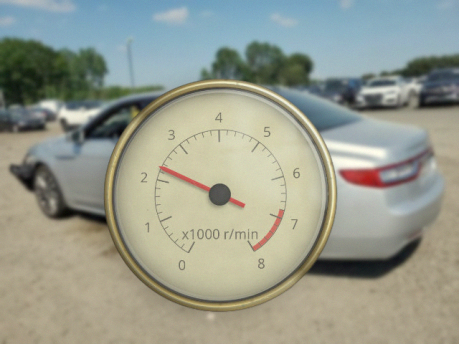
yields 2300 rpm
